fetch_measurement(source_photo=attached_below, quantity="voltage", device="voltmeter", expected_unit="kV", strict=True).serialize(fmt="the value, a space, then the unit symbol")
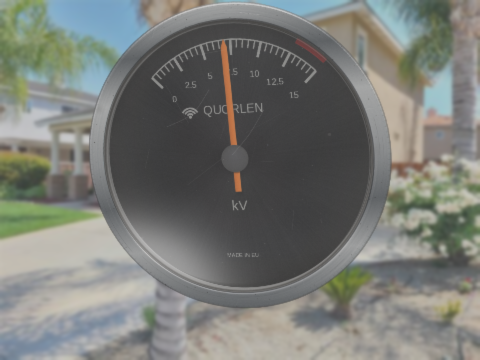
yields 7 kV
